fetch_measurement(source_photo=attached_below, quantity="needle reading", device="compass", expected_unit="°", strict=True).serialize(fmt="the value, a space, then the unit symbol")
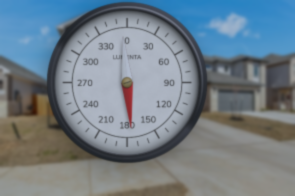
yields 175 °
